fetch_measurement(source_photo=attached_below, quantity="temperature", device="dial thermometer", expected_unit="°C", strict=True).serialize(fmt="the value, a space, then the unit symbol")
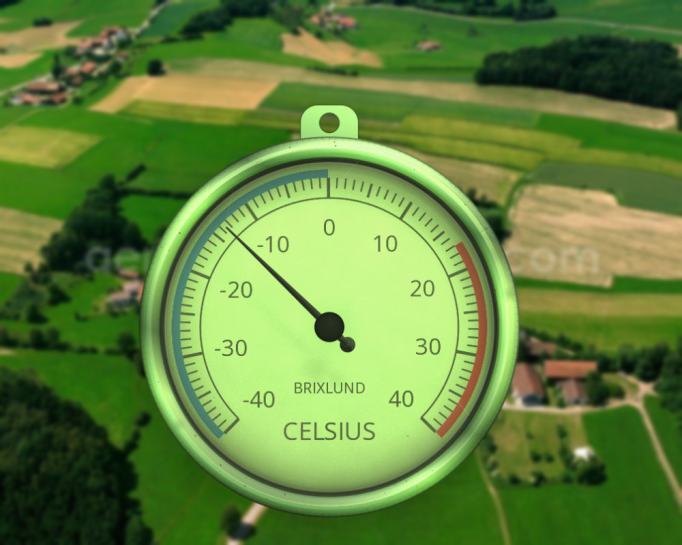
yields -13.5 °C
